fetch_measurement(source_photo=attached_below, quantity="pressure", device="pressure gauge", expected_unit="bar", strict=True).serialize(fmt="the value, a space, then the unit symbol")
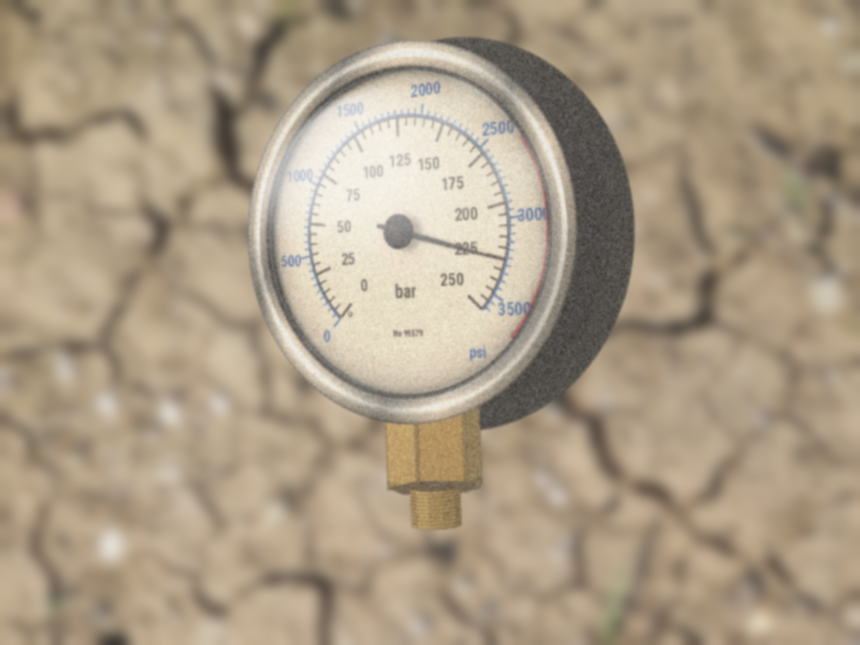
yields 225 bar
